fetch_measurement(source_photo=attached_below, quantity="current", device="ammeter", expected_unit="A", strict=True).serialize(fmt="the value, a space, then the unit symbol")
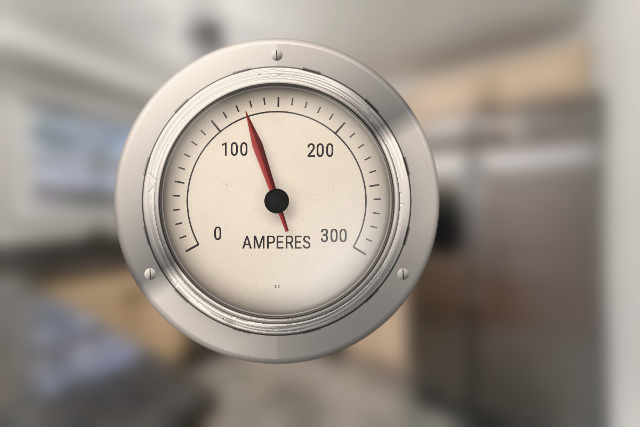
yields 125 A
